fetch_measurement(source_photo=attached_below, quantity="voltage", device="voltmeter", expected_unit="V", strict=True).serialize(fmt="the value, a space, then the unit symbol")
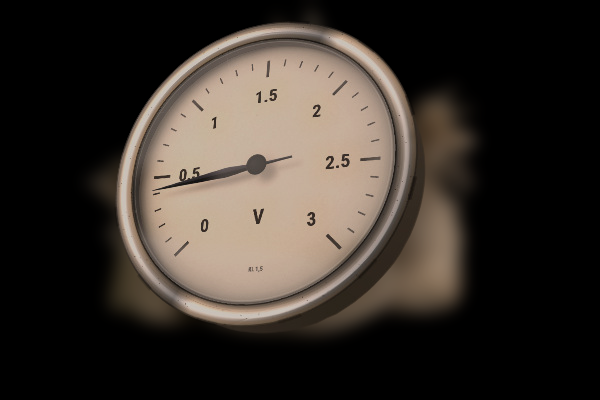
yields 0.4 V
